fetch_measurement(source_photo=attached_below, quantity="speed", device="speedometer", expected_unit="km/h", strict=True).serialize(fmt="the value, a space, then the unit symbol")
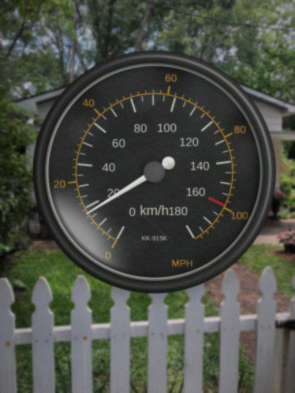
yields 17.5 km/h
